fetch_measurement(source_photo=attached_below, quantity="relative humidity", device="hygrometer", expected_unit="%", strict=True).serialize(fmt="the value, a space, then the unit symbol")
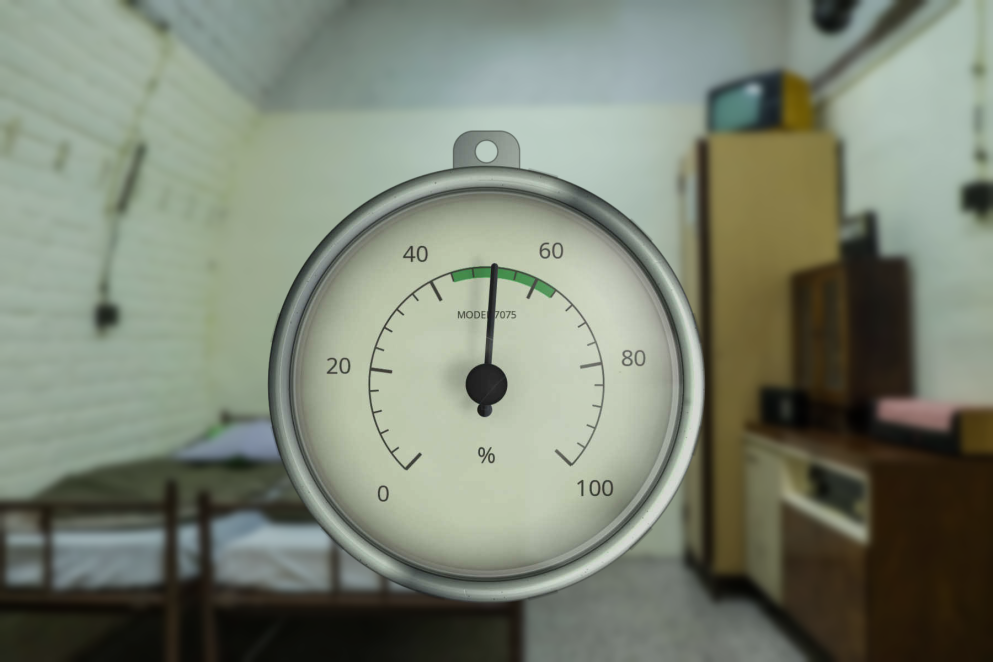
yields 52 %
